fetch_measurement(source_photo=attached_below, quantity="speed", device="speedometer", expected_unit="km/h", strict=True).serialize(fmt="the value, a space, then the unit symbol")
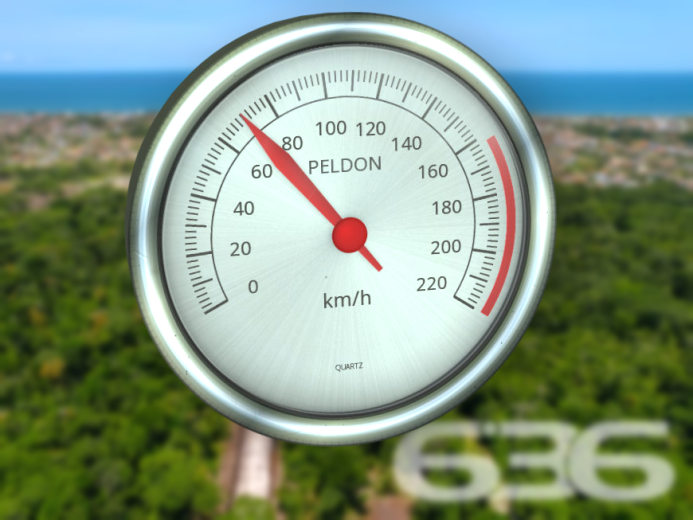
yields 70 km/h
